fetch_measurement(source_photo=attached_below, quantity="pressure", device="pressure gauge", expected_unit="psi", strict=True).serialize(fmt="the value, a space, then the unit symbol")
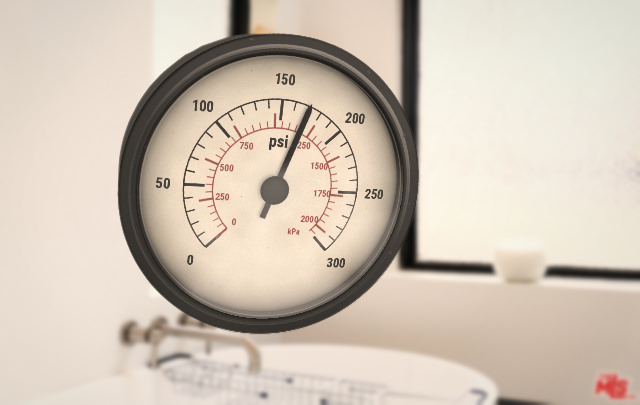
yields 170 psi
